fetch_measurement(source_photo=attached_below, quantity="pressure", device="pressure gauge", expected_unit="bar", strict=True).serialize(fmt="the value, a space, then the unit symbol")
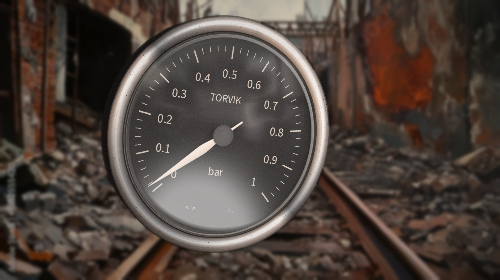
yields 0.02 bar
